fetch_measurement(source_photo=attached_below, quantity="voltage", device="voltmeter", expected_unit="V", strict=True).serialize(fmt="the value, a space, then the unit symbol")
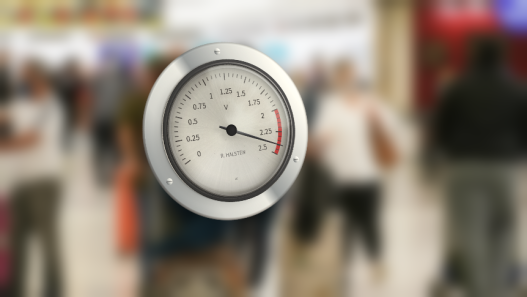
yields 2.4 V
